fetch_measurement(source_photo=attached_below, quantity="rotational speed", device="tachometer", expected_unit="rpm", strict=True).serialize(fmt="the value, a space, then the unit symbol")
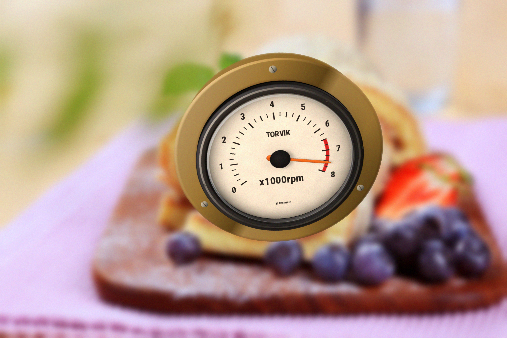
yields 7500 rpm
